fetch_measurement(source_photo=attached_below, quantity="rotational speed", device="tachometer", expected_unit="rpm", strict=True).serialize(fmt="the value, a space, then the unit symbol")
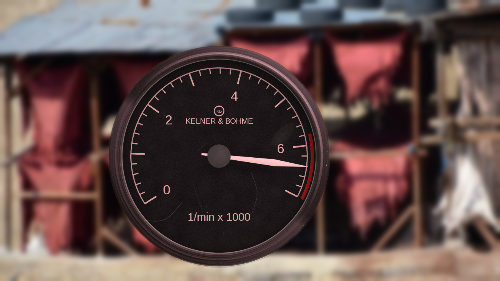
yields 6400 rpm
